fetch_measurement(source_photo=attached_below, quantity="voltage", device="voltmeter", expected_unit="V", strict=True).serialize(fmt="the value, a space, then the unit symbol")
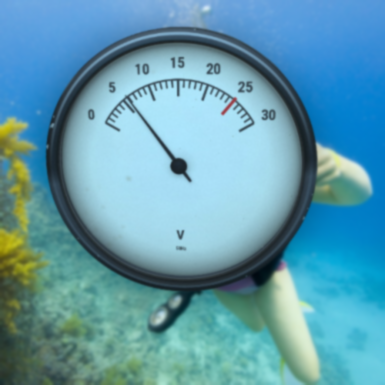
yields 6 V
